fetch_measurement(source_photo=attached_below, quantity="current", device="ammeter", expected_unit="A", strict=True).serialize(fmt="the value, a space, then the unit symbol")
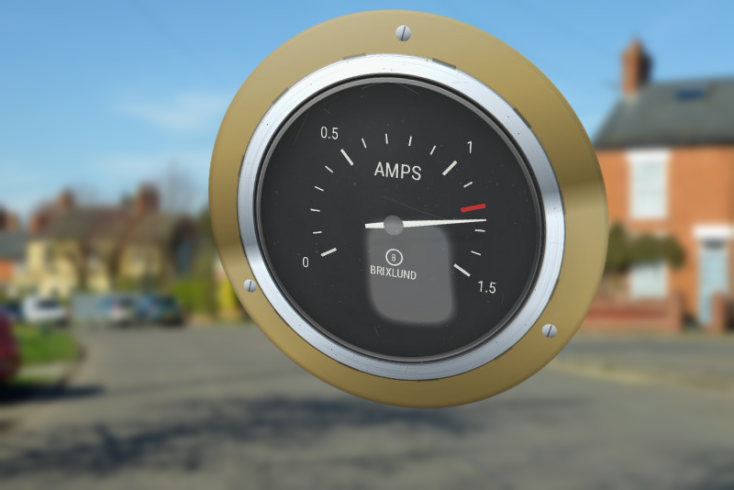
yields 1.25 A
